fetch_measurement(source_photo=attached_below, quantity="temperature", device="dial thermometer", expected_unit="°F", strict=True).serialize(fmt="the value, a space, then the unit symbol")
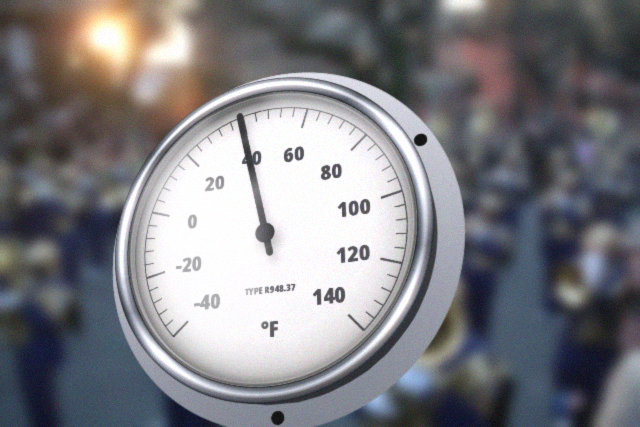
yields 40 °F
